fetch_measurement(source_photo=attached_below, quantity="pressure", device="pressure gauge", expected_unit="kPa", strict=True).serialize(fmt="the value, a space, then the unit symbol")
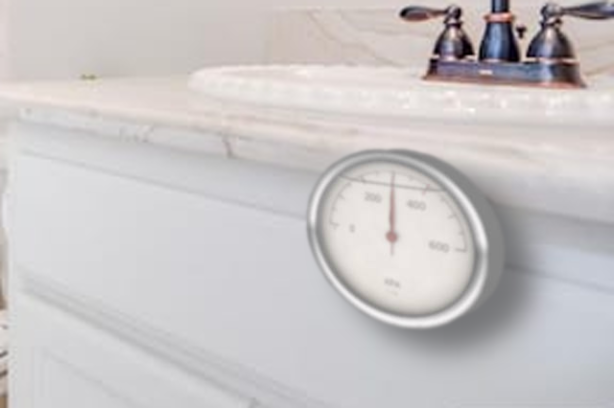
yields 300 kPa
